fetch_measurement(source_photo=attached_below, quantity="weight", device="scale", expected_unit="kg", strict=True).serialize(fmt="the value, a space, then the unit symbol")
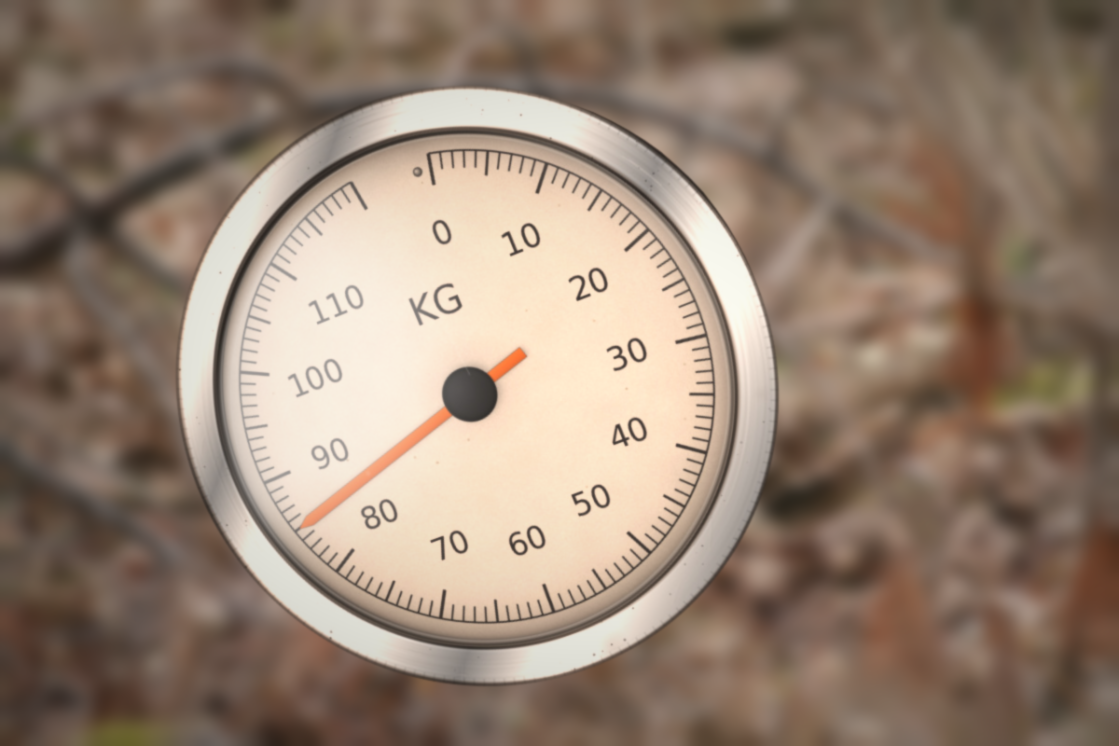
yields 85 kg
